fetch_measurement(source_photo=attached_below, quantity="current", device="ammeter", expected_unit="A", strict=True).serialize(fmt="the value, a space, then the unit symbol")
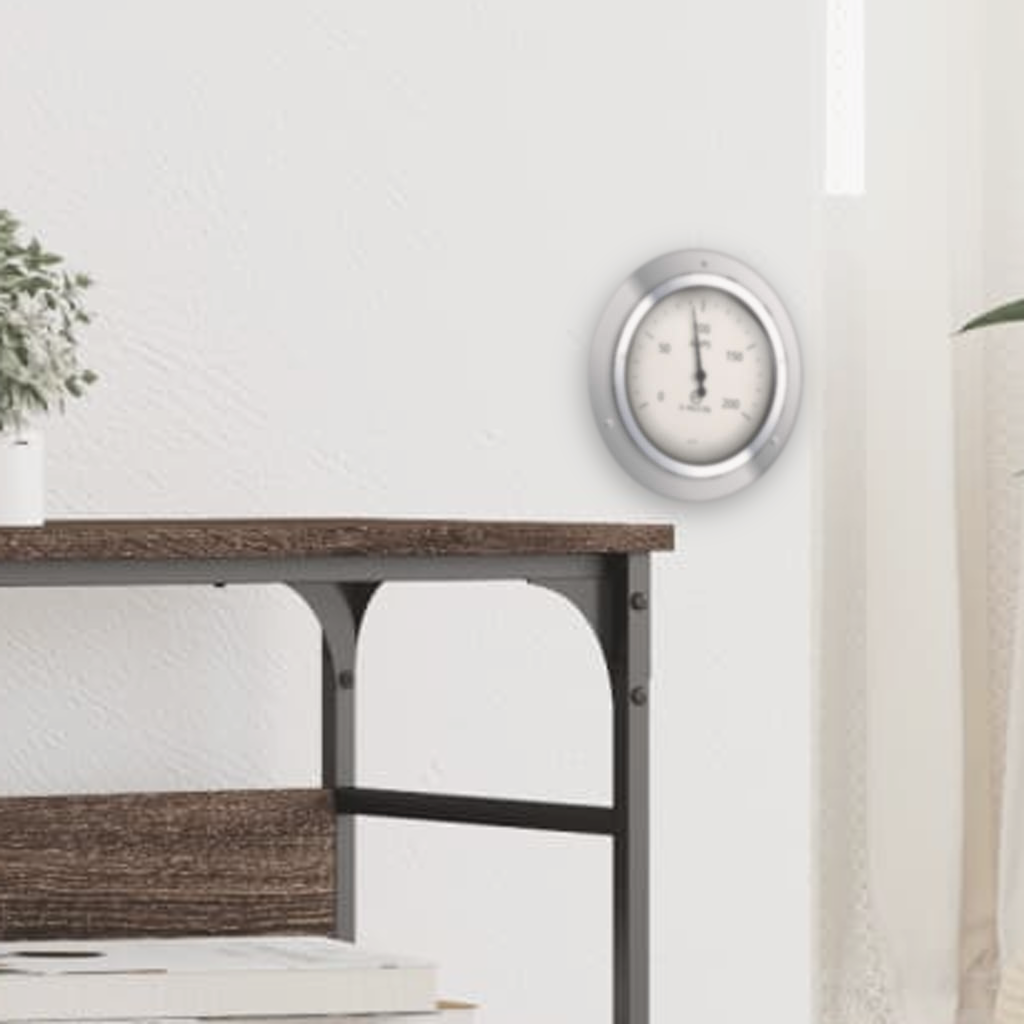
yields 90 A
